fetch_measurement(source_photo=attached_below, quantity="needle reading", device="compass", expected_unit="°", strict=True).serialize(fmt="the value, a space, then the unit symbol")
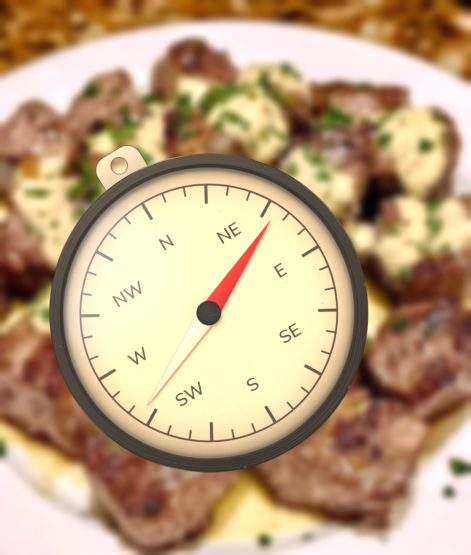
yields 65 °
